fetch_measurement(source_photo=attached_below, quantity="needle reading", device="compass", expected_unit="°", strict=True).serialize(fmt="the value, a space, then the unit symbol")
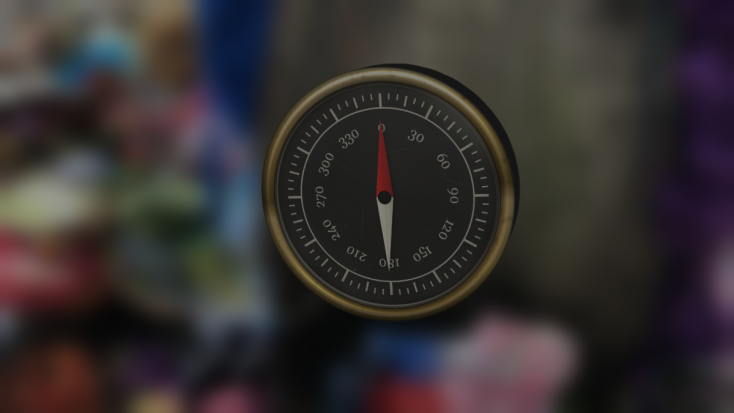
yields 0 °
